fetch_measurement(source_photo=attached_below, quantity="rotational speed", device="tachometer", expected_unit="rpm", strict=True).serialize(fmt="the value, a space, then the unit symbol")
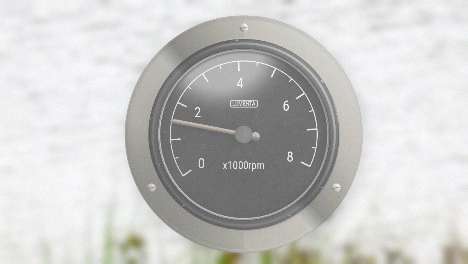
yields 1500 rpm
